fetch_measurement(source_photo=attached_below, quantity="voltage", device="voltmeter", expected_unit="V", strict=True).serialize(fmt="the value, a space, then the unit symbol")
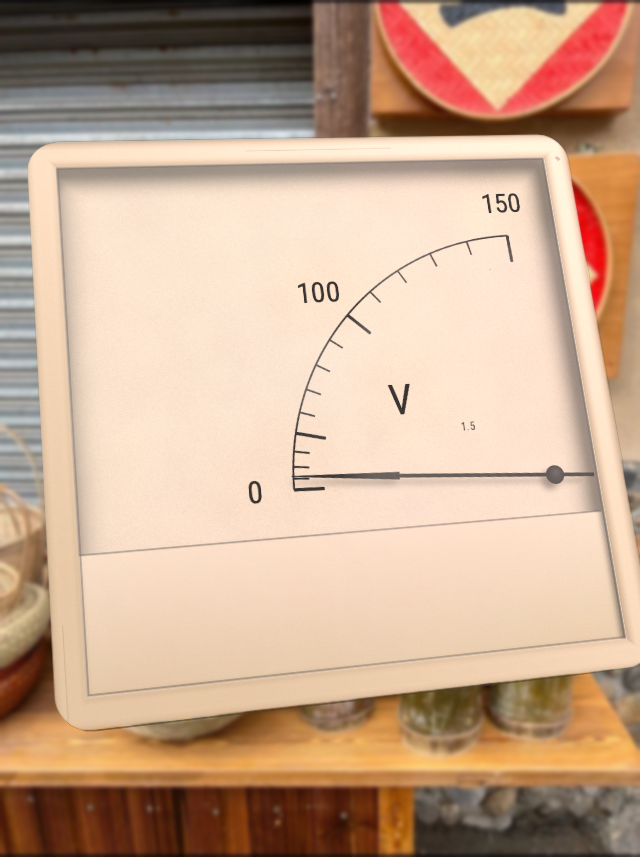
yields 20 V
